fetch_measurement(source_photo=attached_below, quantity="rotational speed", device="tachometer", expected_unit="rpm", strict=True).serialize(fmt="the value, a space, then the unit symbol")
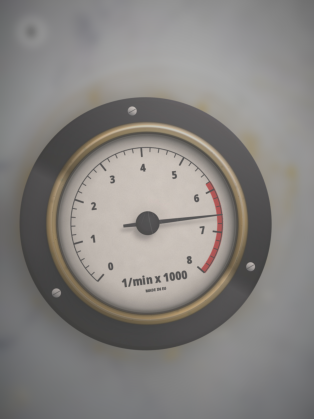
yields 6600 rpm
